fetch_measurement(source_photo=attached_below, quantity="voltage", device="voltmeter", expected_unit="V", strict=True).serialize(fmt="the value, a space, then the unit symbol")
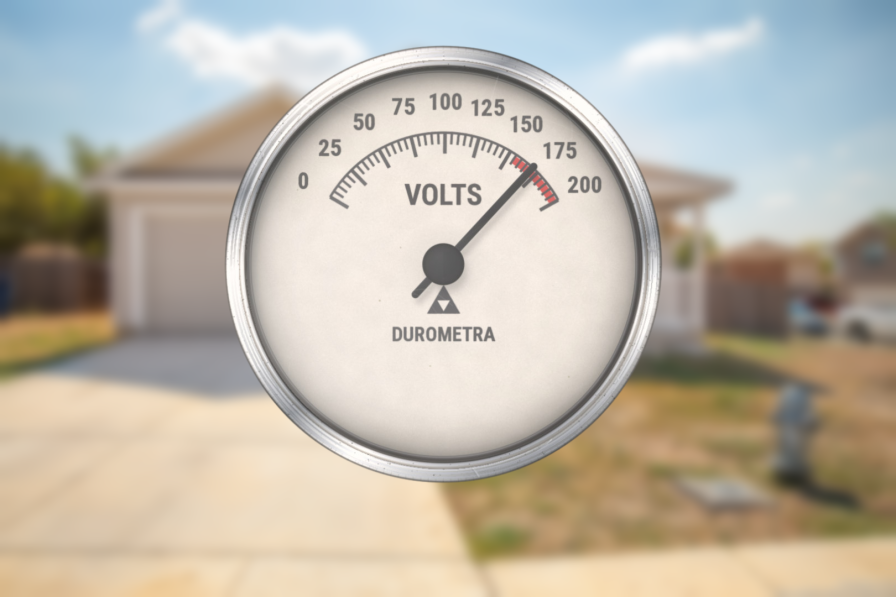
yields 170 V
